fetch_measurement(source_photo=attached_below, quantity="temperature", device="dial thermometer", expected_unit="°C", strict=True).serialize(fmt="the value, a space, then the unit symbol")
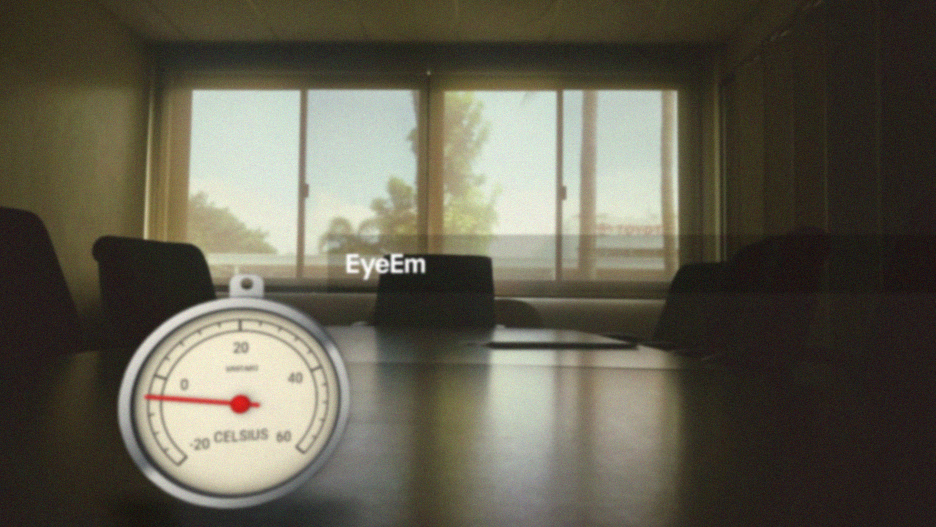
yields -4 °C
